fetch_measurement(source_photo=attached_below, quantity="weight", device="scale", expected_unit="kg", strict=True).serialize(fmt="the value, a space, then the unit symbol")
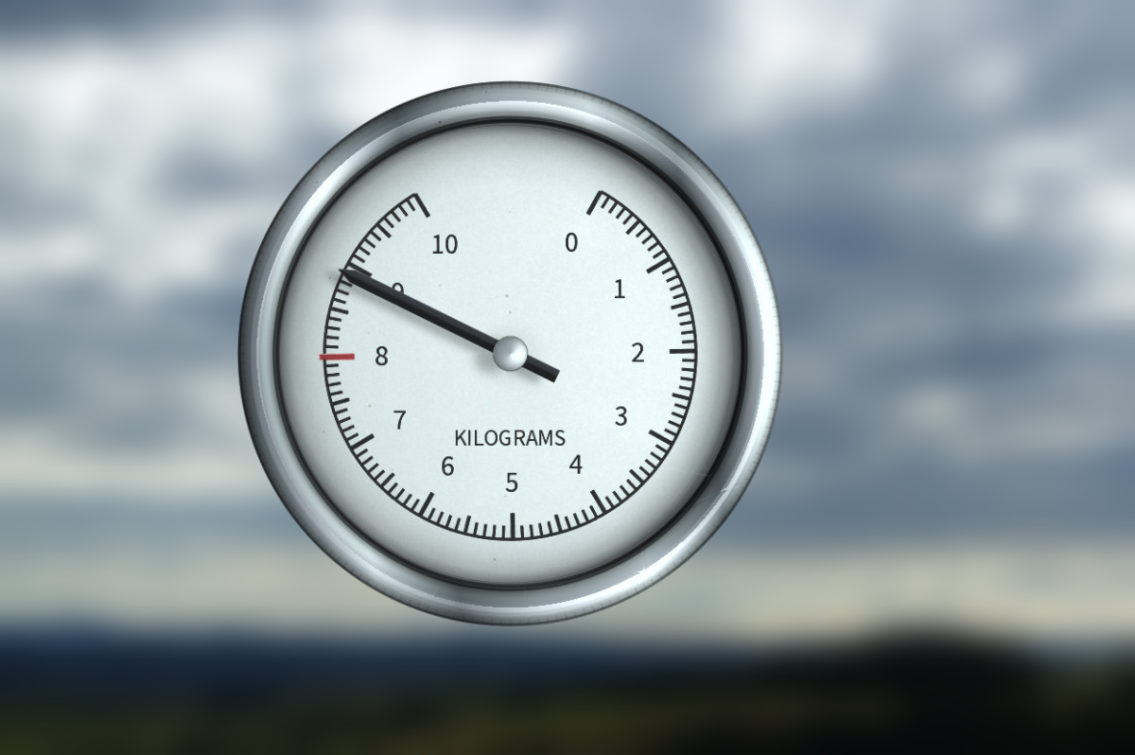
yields 8.9 kg
